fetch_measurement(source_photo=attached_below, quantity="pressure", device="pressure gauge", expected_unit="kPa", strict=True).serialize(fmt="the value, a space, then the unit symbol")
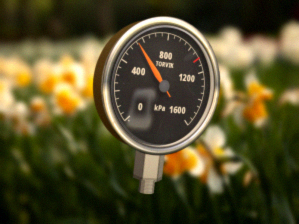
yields 550 kPa
